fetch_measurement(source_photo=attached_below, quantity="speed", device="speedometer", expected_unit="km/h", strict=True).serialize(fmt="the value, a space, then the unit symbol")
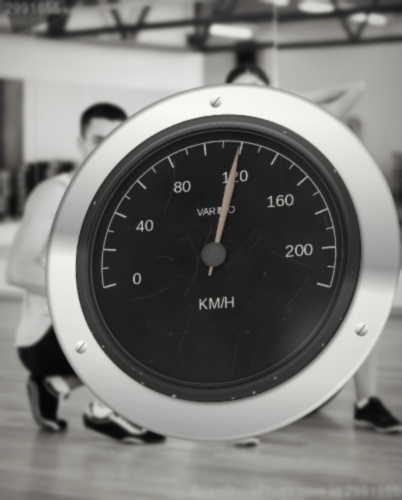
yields 120 km/h
